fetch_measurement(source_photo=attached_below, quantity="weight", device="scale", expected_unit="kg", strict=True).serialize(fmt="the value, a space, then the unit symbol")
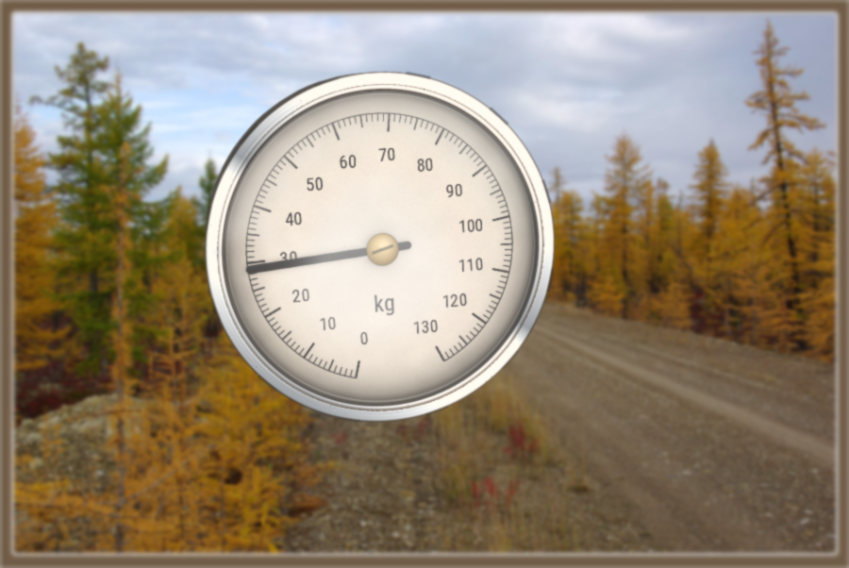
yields 29 kg
